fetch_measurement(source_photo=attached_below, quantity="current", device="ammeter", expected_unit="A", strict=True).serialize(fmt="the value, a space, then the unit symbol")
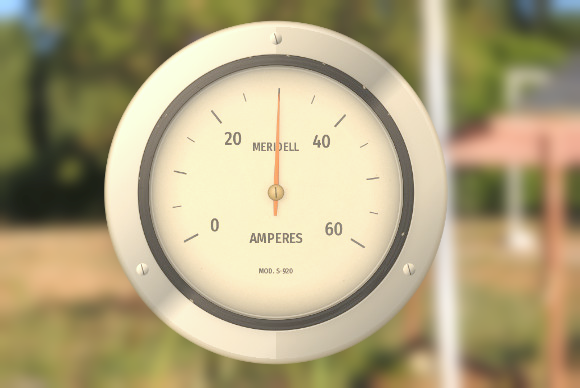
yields 30 A
